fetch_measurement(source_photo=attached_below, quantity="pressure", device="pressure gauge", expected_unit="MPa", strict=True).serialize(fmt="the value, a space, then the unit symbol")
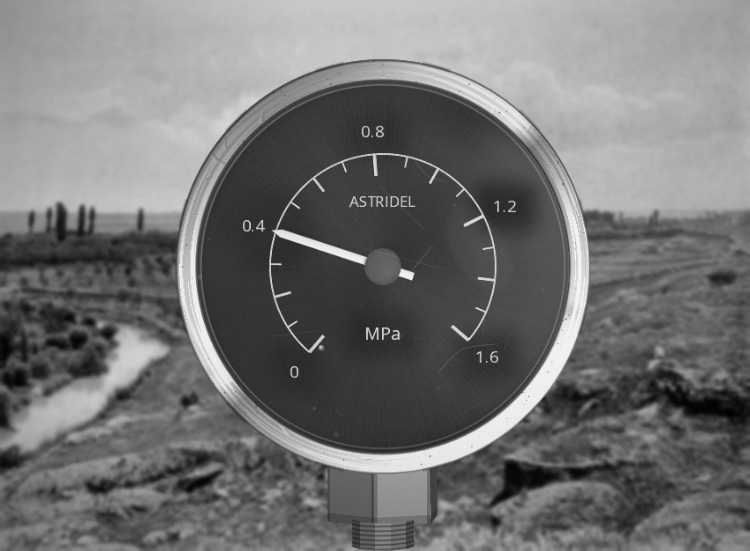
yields 0.4 MPa
